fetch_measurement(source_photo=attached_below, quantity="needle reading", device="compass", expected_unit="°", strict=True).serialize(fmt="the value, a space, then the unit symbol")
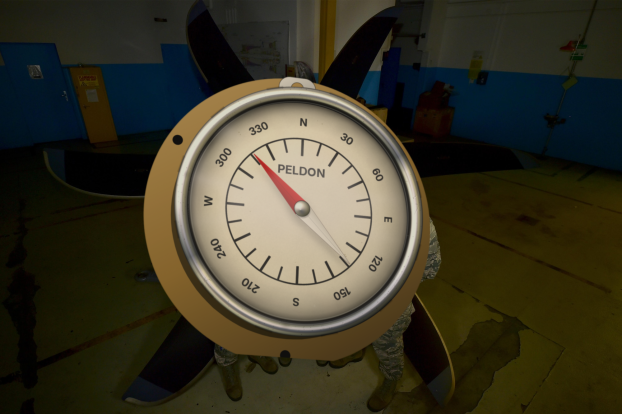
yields 315 °
